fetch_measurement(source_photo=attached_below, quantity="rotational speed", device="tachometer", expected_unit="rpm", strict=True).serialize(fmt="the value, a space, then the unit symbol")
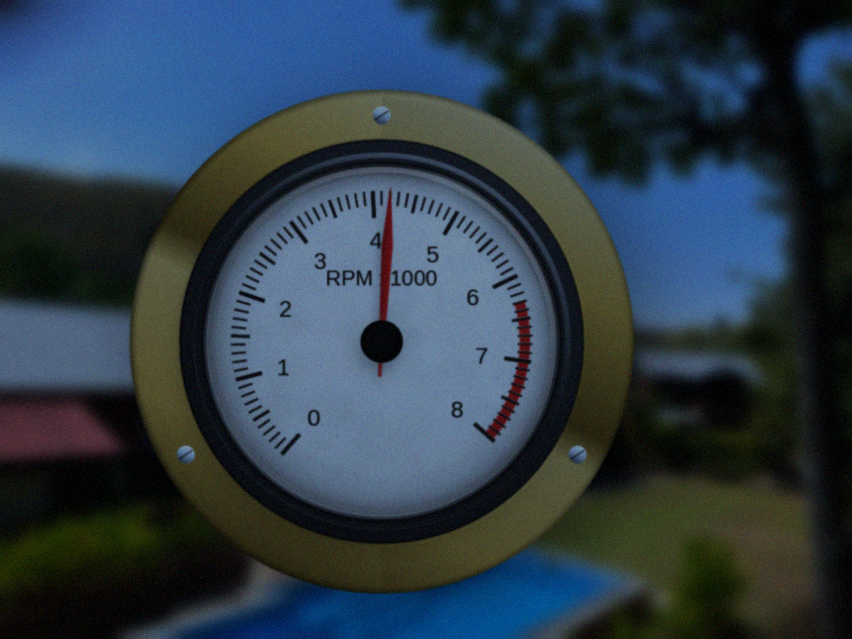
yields 4200 rpm
